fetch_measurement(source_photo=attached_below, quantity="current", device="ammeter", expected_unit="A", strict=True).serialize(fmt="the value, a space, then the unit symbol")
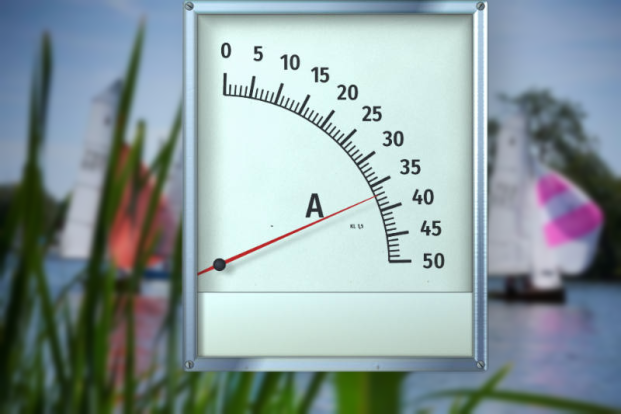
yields 37 A
